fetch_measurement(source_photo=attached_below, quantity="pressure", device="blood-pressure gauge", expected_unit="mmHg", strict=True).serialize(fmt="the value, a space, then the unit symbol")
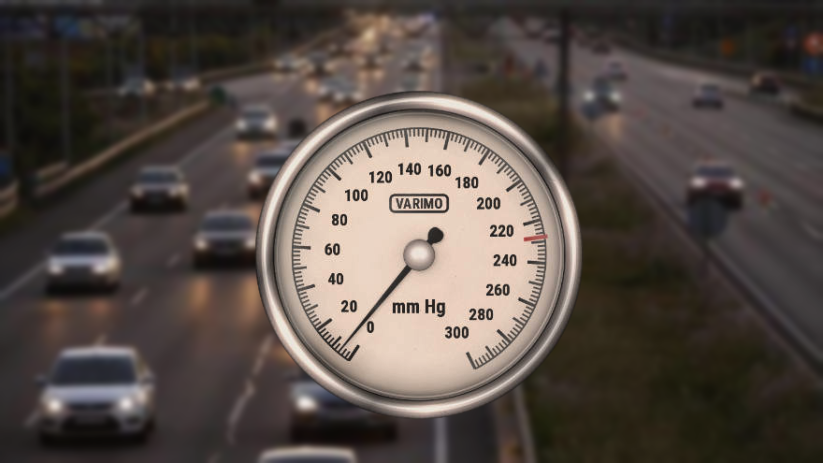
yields 6 mmHg
